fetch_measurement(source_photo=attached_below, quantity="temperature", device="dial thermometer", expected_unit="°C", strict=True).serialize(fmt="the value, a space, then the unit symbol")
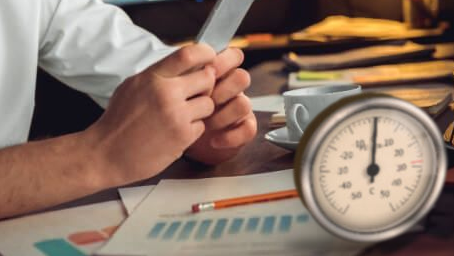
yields 0 °C
